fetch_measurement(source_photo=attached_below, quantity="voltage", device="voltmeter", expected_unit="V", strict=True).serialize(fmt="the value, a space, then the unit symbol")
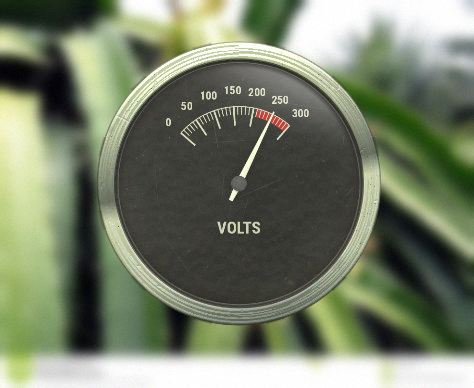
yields 250 V
